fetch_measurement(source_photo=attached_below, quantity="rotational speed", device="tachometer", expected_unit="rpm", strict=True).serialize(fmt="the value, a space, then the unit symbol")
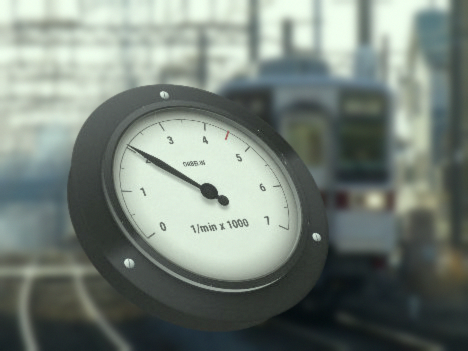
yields 2000 rpm
